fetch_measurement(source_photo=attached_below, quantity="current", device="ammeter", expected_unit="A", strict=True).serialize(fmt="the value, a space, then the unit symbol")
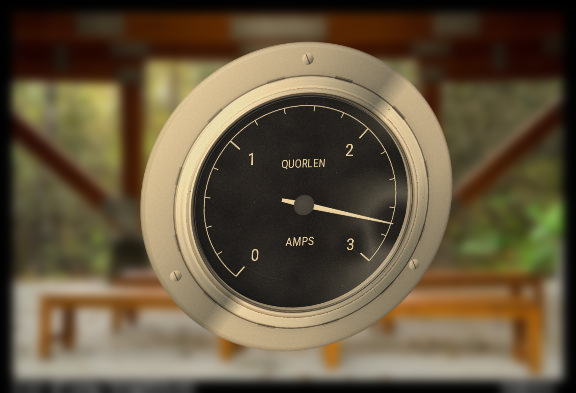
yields 2.7 A
